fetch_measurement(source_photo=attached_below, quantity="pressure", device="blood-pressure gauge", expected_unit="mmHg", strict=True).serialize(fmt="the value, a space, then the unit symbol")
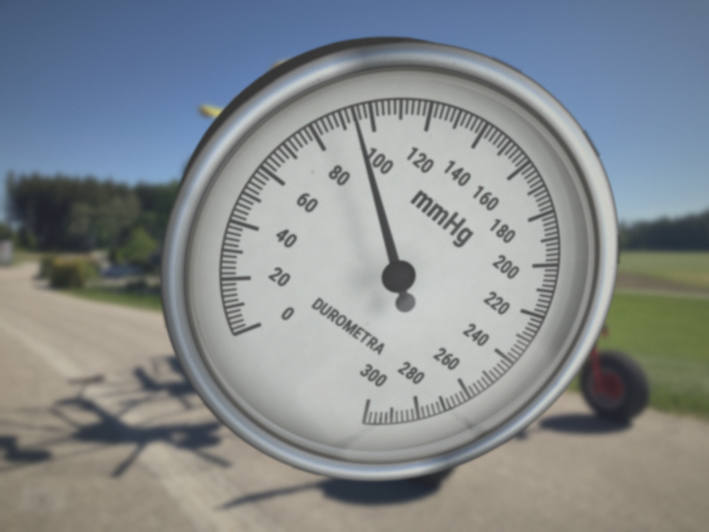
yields 94 mmHg
